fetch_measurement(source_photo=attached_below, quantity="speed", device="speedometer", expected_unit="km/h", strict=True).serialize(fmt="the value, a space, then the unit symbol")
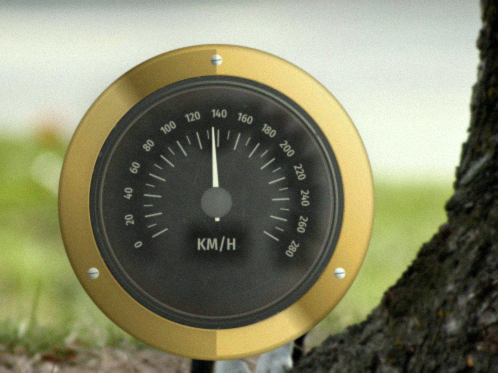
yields 135 km/h
